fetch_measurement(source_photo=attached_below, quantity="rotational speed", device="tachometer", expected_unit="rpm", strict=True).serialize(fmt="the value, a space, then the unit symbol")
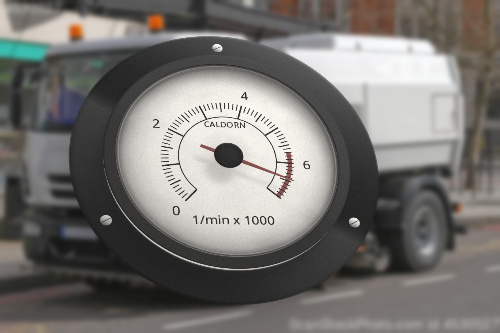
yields 6500 rpm
